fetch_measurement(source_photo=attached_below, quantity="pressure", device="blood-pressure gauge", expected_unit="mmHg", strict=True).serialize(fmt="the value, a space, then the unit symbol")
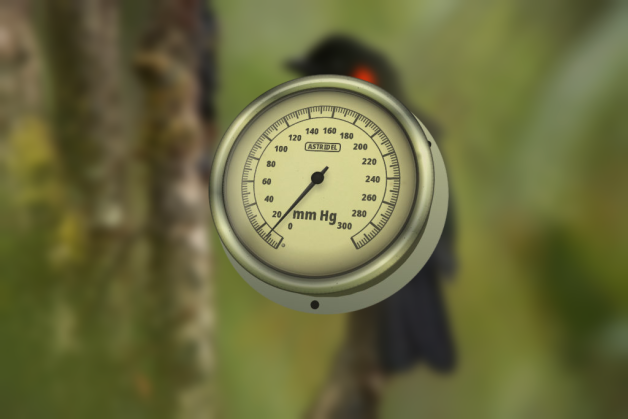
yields 10 mmHg
